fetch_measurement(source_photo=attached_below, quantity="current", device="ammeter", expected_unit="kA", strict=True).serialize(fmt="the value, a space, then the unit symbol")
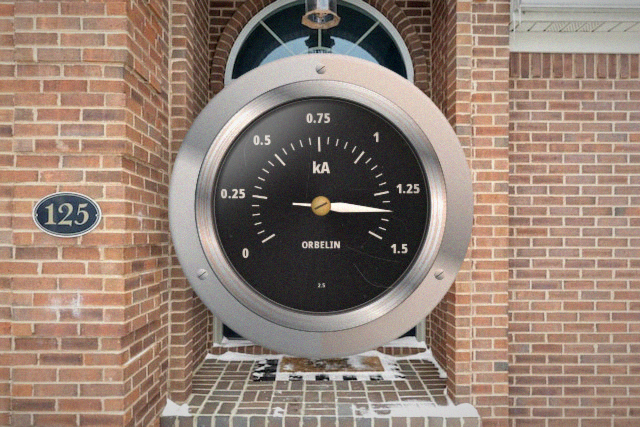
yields 1.35 kA
